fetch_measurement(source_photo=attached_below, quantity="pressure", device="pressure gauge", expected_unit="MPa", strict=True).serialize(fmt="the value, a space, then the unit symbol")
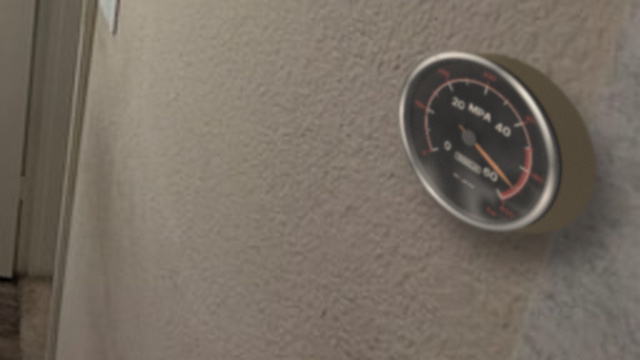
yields 55 MPa
